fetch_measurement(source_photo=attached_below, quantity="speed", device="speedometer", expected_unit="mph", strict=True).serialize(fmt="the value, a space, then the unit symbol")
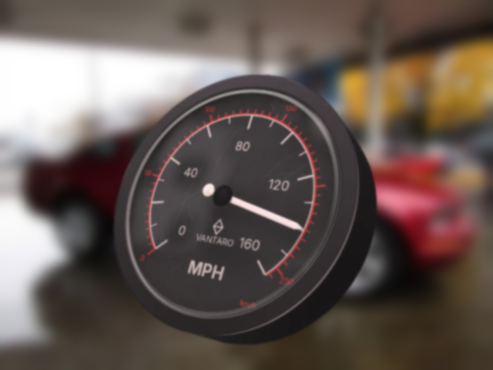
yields 140 mph
